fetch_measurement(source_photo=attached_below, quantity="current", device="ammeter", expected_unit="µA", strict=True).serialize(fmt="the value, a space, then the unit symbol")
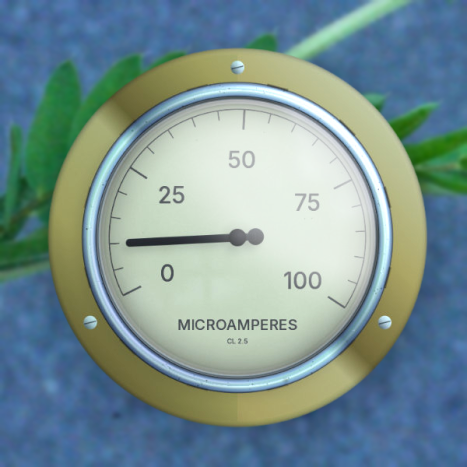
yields 10 µA
